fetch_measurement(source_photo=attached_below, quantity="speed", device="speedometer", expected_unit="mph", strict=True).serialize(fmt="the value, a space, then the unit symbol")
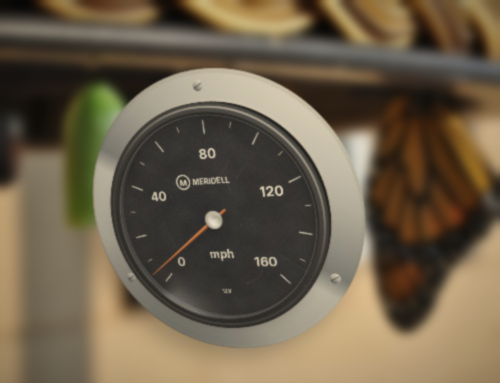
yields 5 mph
